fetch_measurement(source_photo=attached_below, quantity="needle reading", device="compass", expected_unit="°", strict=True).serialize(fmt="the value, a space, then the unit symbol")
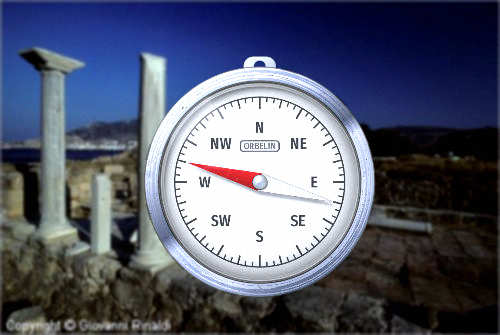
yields 285 °
